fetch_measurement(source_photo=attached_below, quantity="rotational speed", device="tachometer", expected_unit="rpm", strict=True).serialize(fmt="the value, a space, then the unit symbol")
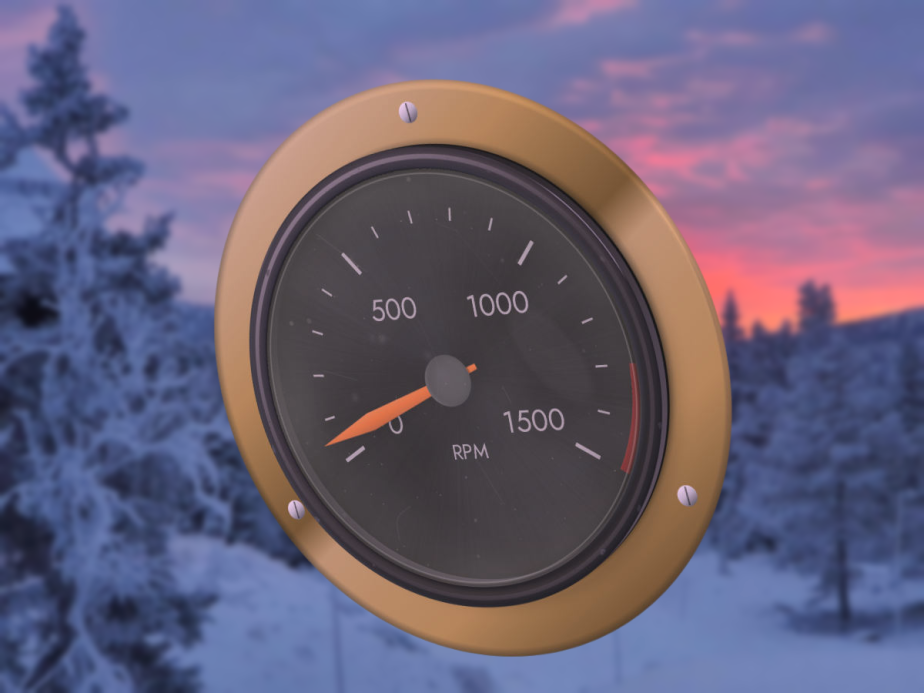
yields 50 rpm
